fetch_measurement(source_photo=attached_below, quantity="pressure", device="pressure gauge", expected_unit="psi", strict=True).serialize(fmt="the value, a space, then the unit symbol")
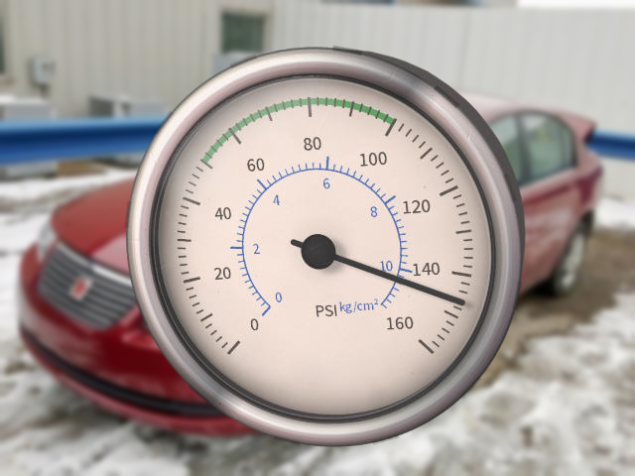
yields 146 psi
